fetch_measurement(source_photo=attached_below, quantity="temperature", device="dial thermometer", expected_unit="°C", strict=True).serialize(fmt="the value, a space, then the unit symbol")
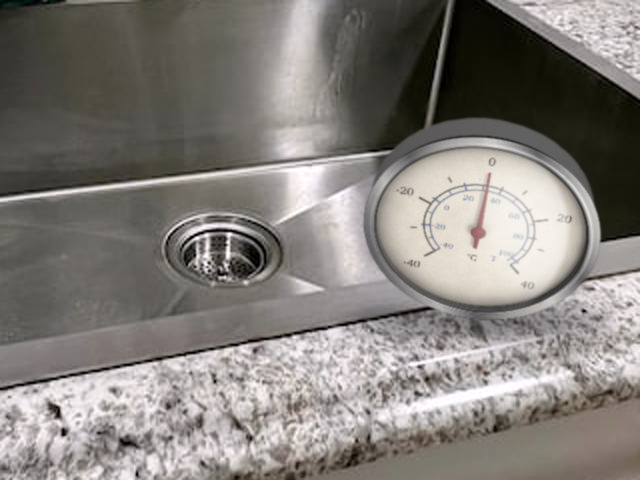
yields 0 °C
